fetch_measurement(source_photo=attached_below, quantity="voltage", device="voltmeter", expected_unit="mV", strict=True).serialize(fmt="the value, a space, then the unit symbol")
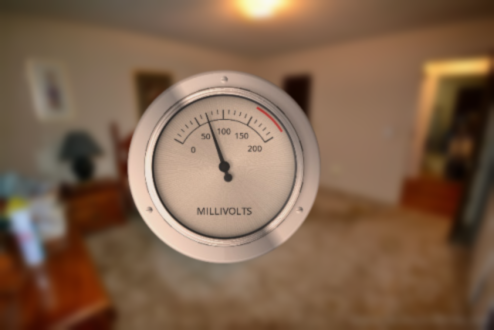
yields 70 mV
